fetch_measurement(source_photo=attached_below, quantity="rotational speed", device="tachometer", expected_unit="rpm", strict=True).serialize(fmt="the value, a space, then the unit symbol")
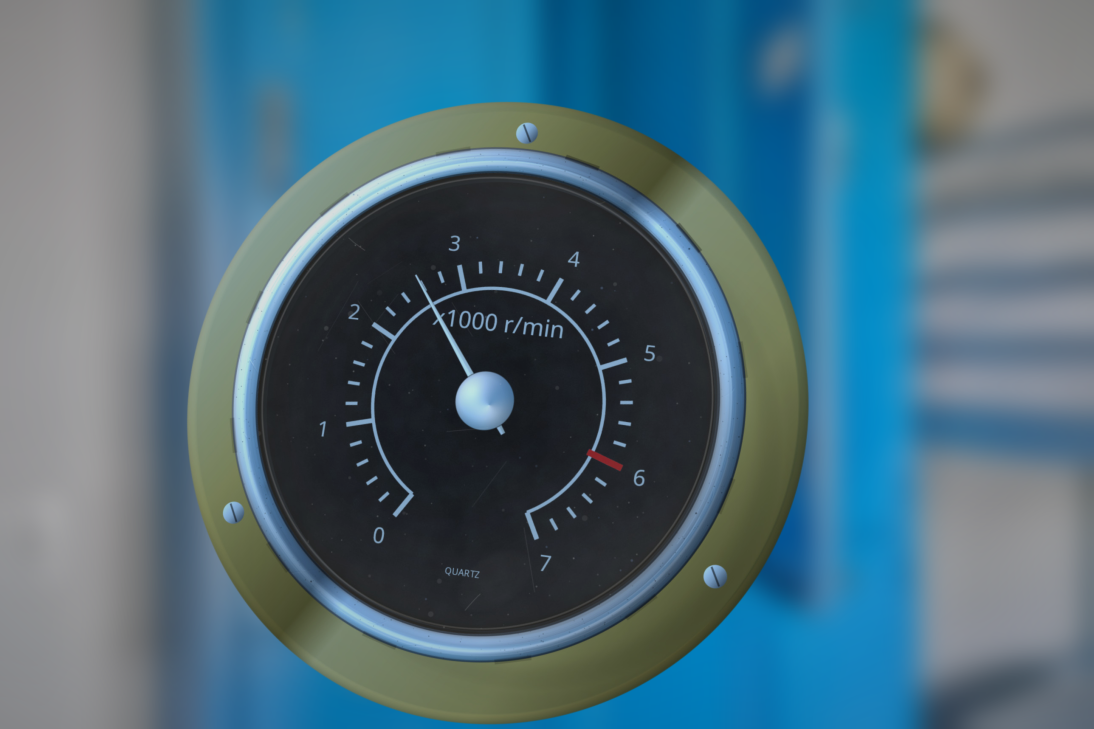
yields 2600 rpm
